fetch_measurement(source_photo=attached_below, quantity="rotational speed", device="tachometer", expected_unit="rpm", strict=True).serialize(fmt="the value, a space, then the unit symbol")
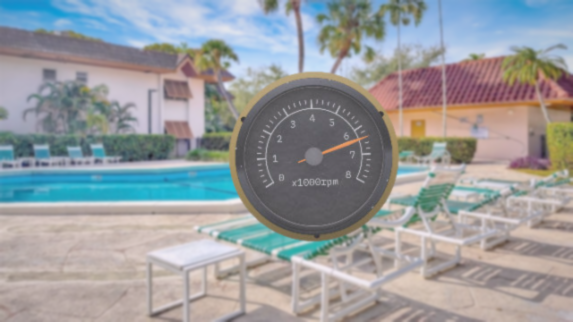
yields 6400 rpm
